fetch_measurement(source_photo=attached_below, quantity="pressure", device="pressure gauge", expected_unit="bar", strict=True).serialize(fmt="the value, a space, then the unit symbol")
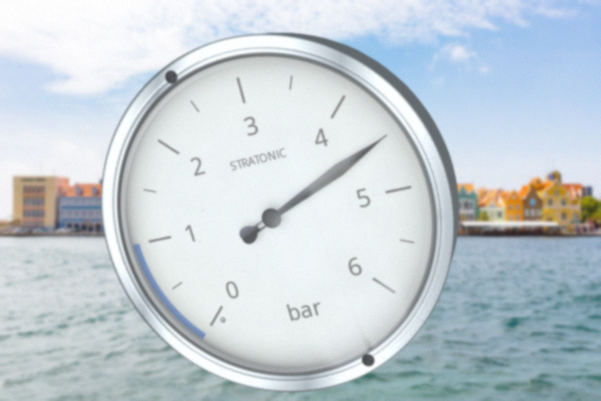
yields 4.5 bar
